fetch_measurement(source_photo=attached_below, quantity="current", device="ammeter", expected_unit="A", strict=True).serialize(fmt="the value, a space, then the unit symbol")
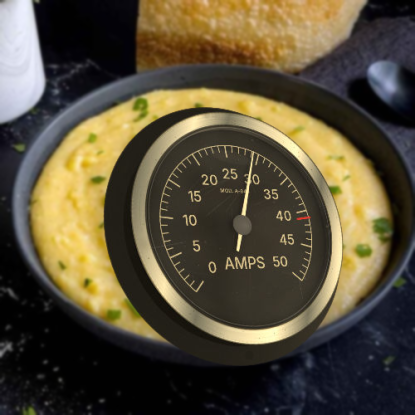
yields 29 A
